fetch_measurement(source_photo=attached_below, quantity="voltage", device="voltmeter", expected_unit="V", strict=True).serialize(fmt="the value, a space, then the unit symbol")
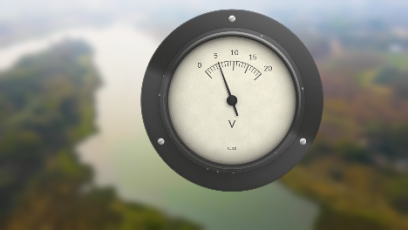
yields 5 V
